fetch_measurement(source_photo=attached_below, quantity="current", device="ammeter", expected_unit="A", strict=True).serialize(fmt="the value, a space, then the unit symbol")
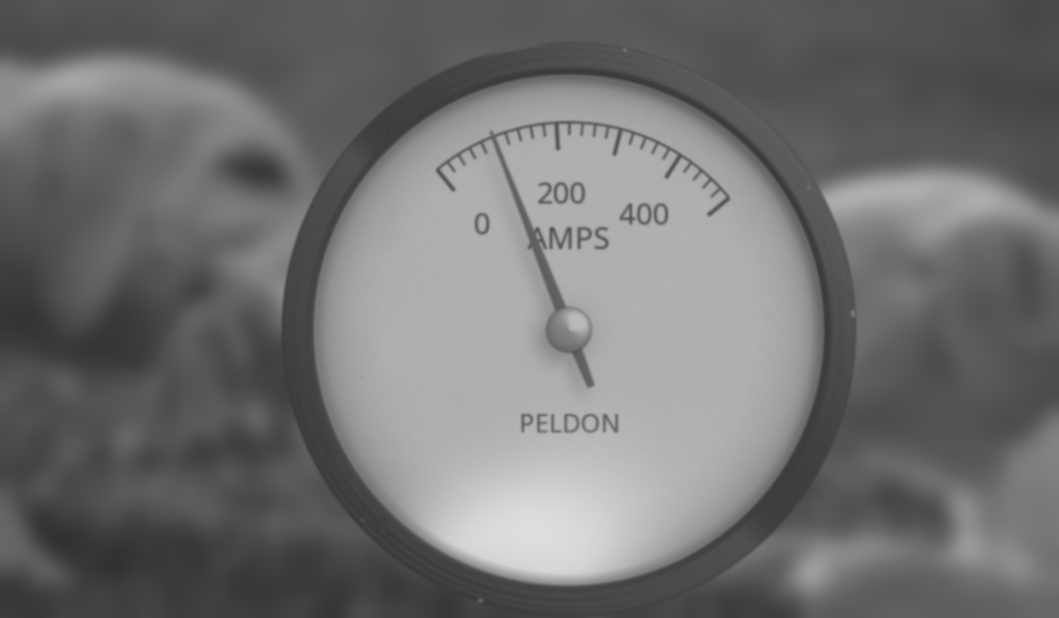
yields 100 A
